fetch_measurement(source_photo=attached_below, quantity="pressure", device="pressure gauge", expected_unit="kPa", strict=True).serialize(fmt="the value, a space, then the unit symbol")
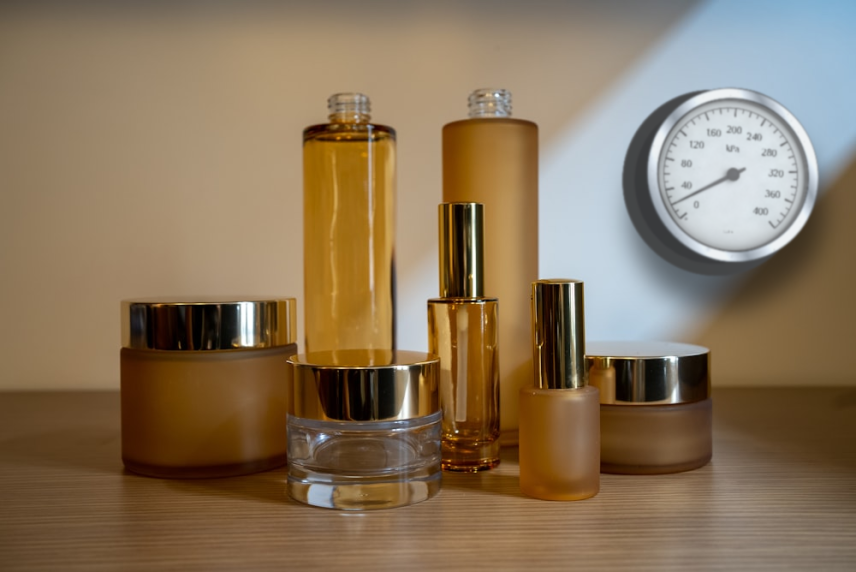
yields 20 kPa
